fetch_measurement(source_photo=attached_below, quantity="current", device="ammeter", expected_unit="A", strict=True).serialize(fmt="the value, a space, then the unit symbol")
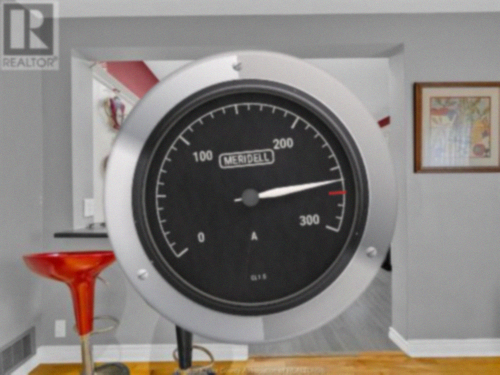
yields 260 A
